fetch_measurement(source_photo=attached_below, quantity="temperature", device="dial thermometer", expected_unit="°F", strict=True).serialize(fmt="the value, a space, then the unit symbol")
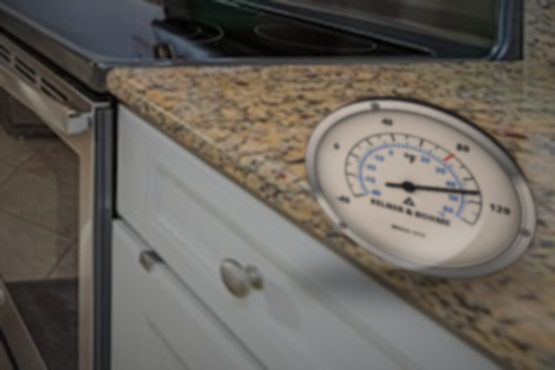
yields 110 °F
